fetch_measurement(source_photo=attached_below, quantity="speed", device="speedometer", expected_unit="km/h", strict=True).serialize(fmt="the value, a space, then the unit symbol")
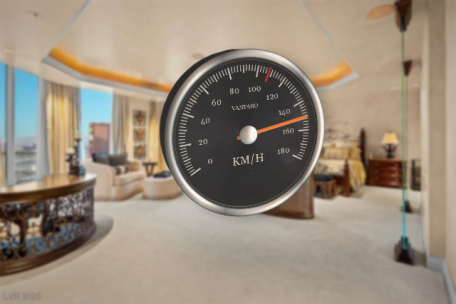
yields 150 km/h
